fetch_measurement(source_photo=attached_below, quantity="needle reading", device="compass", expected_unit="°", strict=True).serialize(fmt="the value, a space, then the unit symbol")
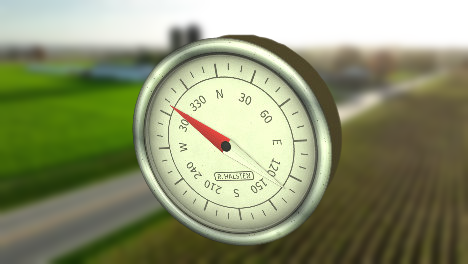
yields 310 °
